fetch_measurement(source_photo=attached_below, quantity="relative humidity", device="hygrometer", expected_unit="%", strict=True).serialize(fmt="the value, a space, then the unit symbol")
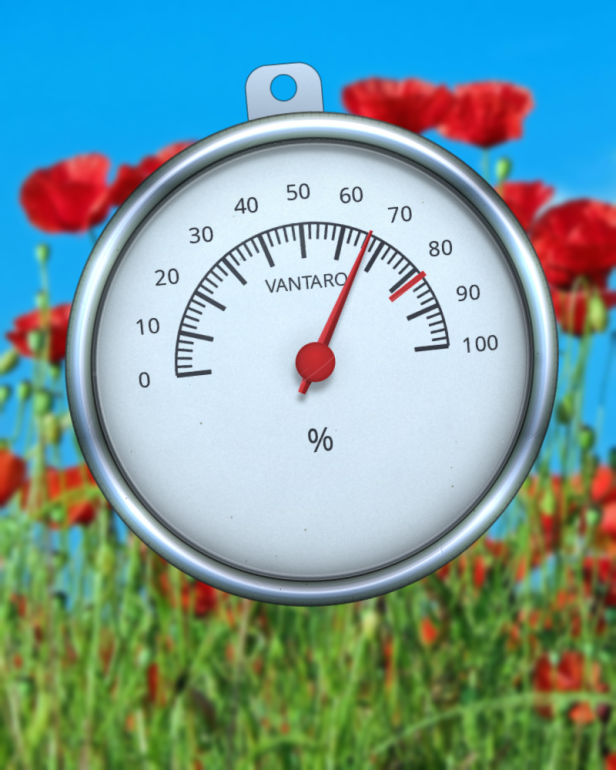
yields 66 %
